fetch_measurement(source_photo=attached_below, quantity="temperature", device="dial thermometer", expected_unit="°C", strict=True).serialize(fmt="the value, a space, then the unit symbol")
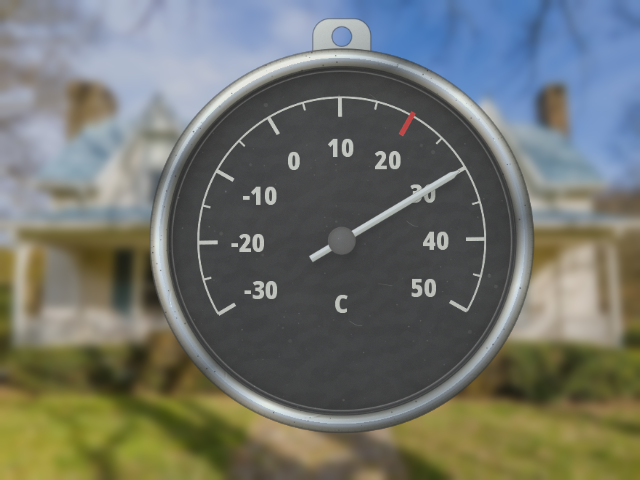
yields 30 °C
